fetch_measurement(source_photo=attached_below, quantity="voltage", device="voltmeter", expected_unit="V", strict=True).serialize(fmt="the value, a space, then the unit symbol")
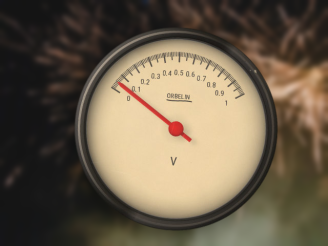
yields 0.05 V
